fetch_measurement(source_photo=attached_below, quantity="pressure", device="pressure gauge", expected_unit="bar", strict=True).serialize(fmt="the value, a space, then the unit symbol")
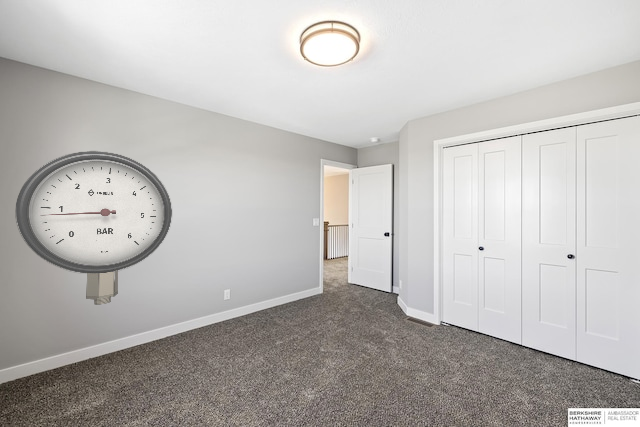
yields 0.8 bar
